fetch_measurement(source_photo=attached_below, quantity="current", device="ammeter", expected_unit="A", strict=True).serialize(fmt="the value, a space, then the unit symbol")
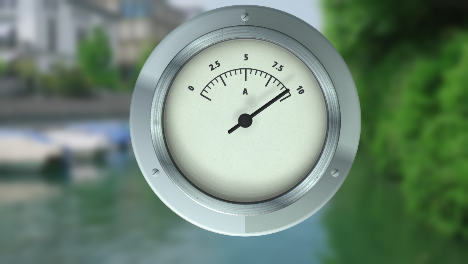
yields 9.5 A
